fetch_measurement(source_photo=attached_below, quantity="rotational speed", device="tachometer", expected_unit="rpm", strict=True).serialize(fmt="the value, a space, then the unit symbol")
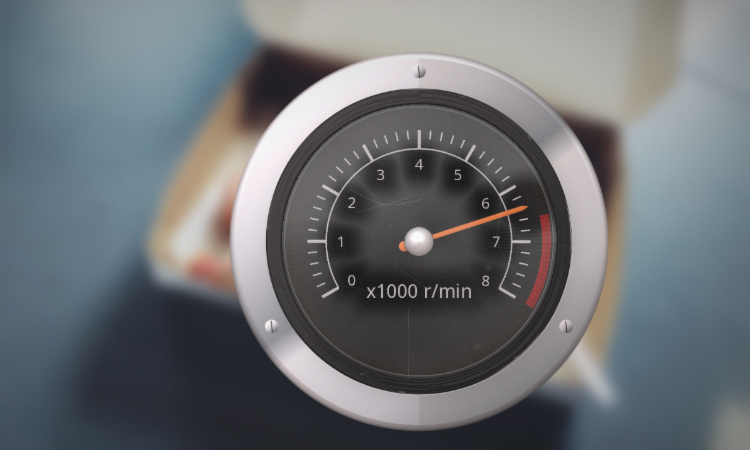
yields 6400 rpm
